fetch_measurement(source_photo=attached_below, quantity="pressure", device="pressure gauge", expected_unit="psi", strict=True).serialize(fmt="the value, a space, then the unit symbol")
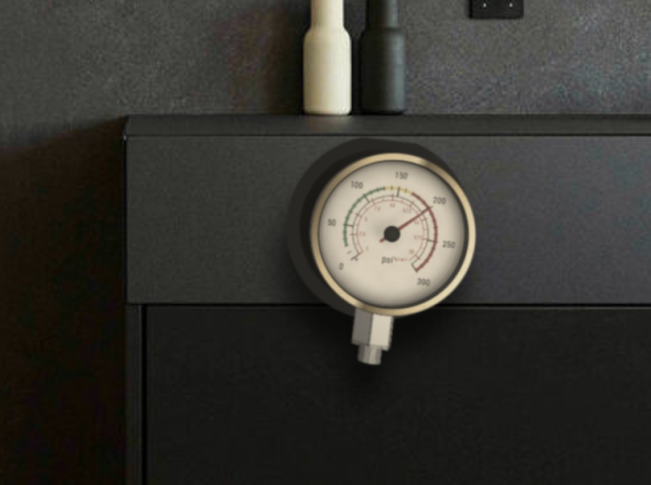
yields 200 psi
